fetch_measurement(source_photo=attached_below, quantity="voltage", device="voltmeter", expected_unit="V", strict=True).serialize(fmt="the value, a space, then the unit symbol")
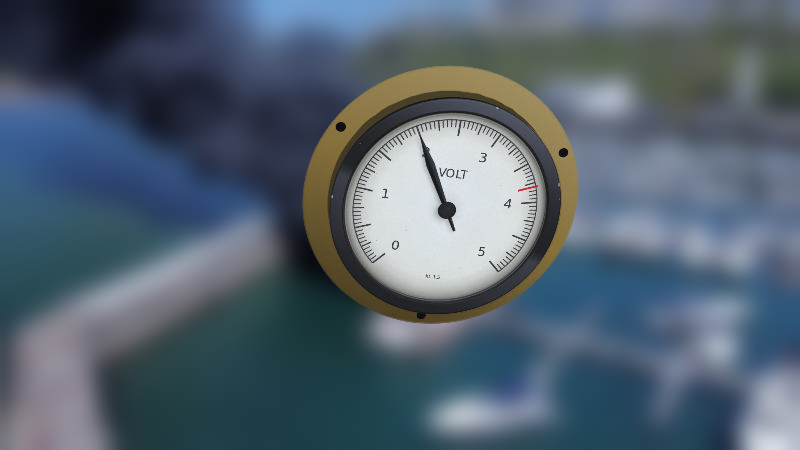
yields 2 V
